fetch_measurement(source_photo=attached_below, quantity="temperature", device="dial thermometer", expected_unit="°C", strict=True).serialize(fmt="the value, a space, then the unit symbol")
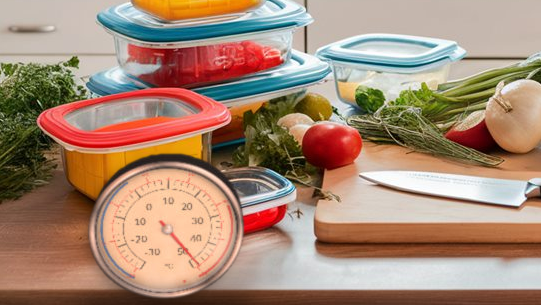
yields 48 °C
